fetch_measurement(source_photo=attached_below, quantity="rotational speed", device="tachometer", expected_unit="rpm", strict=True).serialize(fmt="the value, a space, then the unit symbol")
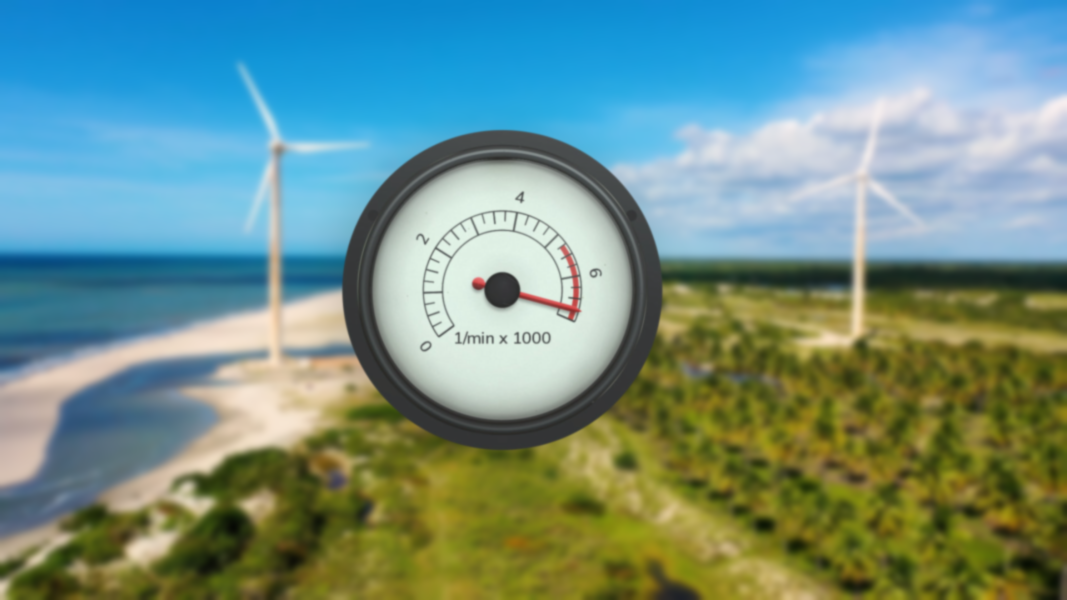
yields 6750 rpm
